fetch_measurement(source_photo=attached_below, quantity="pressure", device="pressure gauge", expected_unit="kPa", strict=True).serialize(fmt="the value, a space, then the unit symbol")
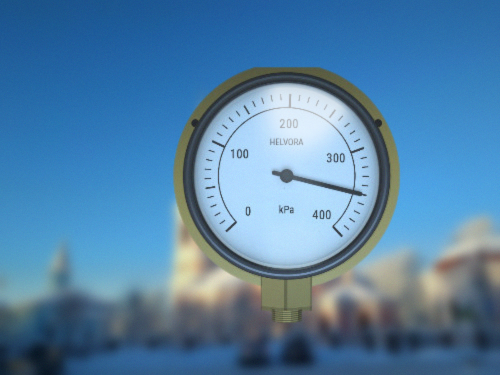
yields 350 kPa
